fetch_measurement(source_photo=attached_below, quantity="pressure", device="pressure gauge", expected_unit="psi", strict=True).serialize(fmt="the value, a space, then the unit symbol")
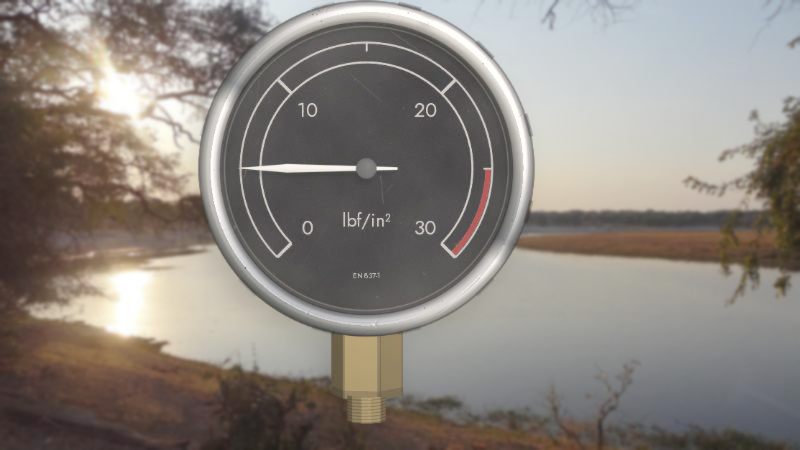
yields 5 psi
